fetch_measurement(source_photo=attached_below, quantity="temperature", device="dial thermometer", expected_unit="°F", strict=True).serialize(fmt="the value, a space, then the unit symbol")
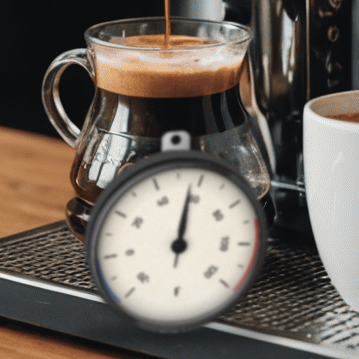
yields 55 °F
